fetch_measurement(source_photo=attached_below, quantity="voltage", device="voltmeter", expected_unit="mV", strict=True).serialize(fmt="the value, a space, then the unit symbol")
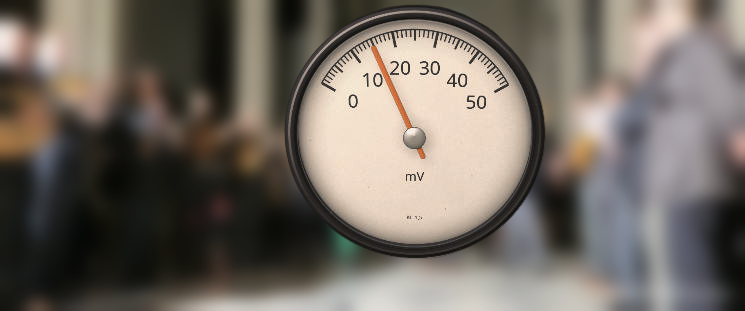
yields 15 mV
